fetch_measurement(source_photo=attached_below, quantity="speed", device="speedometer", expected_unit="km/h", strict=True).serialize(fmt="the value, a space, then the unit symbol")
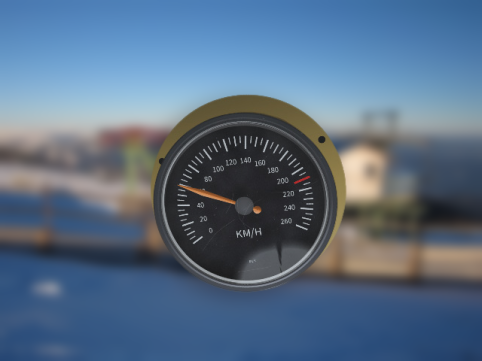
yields 60 km/h
